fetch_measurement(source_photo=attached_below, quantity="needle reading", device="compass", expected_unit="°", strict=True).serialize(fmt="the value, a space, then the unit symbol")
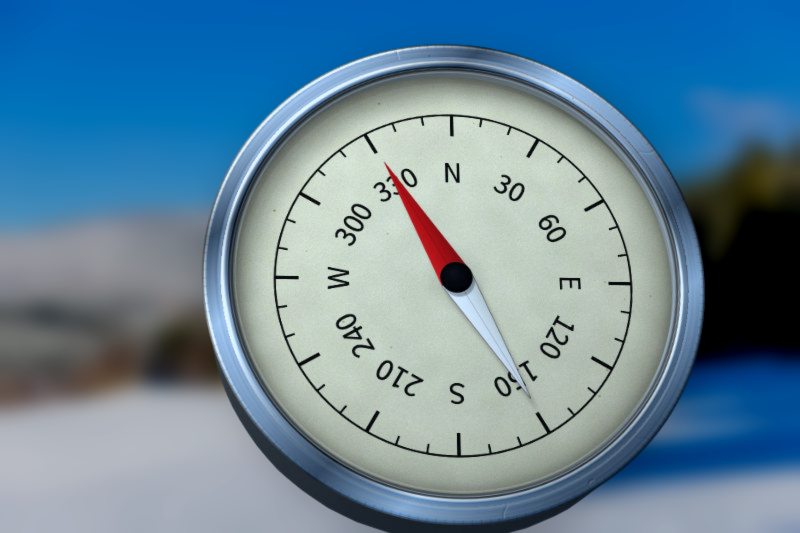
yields 330 °
